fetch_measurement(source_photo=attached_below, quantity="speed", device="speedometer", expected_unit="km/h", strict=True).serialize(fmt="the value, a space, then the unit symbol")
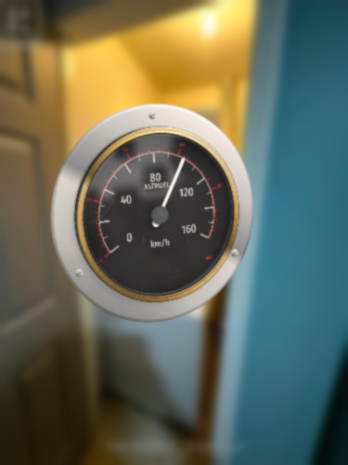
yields 100 km/h
